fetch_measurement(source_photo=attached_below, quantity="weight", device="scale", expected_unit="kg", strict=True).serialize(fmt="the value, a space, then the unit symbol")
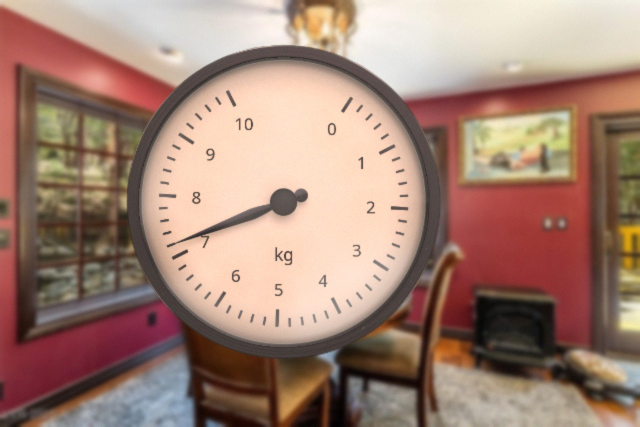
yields 7.2 kg
